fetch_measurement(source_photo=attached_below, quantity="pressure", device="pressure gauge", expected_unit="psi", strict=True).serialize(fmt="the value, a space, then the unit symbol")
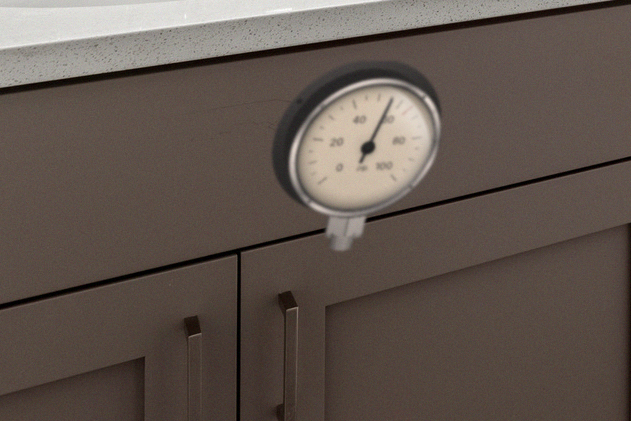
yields 55 psi
